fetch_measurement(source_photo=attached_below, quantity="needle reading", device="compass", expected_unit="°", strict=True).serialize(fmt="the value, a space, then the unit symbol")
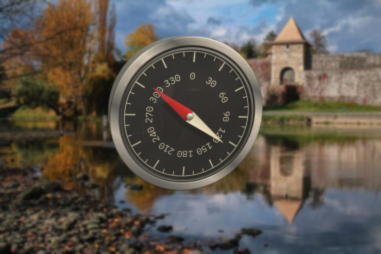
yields 305 °
